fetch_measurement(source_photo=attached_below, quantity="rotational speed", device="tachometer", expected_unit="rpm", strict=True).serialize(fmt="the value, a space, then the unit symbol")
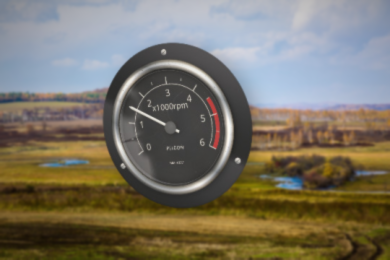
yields 1500 rpm
